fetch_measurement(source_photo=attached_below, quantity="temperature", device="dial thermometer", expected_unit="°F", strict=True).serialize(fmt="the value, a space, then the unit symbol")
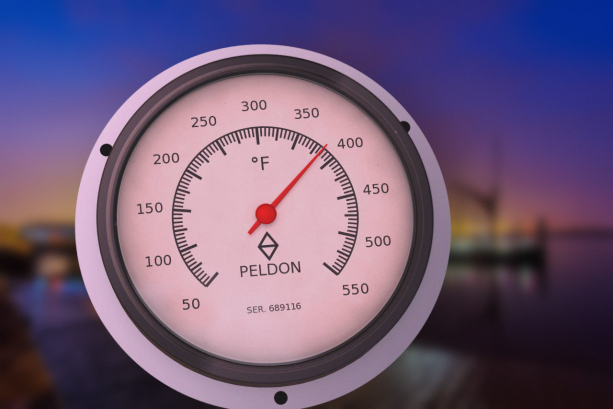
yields 385 °F
